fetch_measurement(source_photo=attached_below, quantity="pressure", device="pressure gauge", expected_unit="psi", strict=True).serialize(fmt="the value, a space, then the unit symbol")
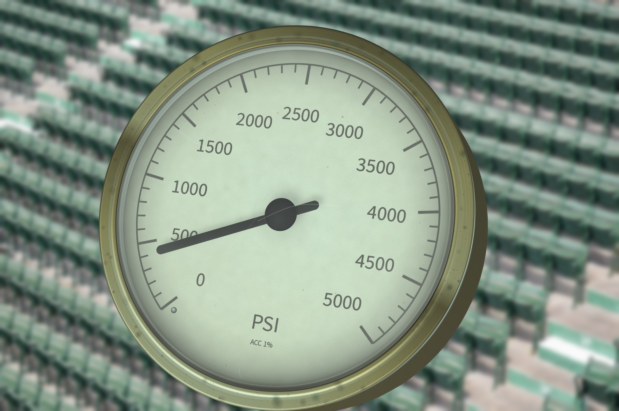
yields 400 psi
